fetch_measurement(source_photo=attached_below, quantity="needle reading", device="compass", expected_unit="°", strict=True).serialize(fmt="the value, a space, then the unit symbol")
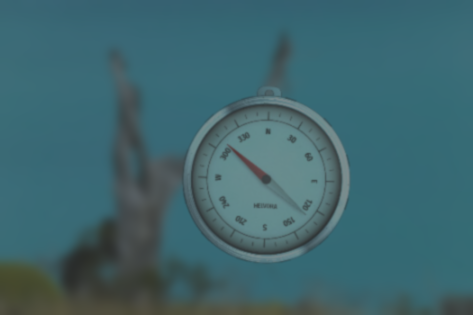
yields 310 °
